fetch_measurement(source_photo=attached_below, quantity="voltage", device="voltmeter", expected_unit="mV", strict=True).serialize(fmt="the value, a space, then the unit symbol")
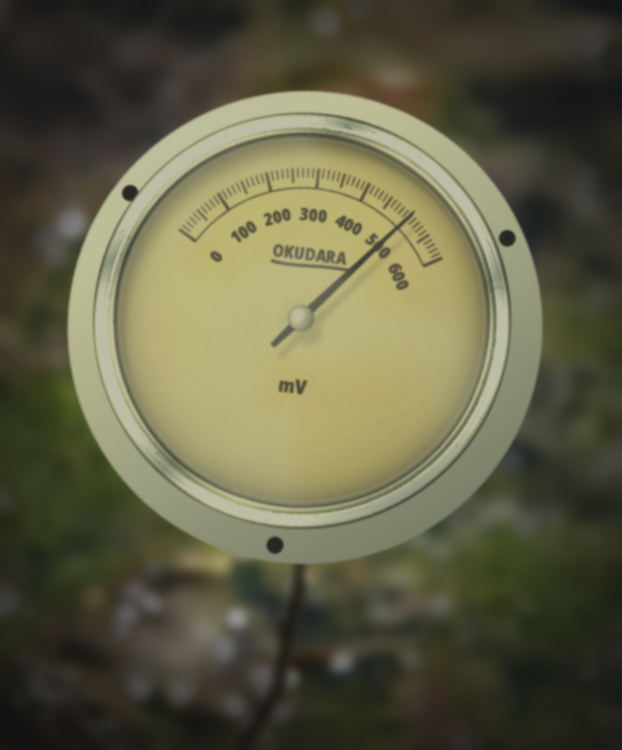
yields 500 mV
